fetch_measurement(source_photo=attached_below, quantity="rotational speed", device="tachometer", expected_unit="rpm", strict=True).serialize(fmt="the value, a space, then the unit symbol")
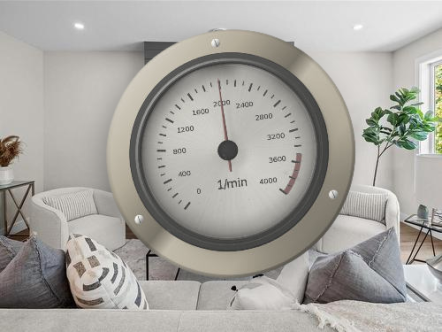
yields 2000 rpm
